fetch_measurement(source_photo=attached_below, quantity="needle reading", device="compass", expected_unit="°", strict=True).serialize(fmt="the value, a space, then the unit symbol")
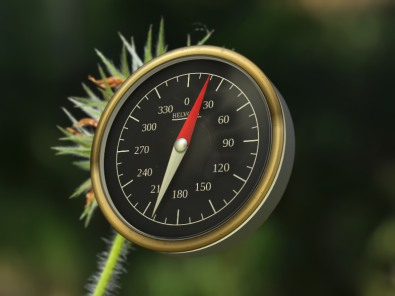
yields 20 °
